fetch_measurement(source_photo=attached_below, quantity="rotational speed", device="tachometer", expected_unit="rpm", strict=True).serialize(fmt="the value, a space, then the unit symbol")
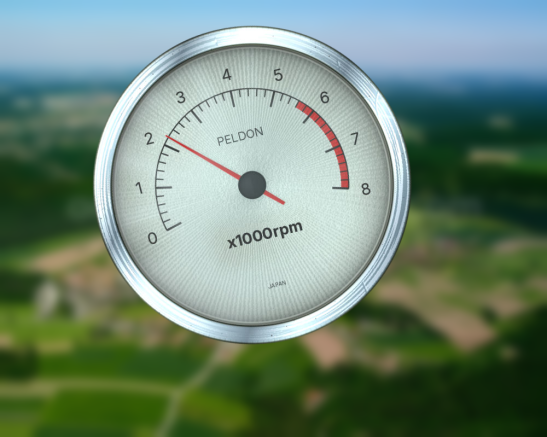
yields 2200 rpm
